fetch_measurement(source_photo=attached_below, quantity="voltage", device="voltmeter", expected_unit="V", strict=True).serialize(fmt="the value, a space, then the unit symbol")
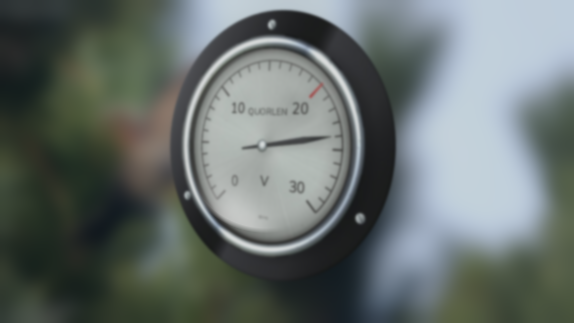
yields 24 V
